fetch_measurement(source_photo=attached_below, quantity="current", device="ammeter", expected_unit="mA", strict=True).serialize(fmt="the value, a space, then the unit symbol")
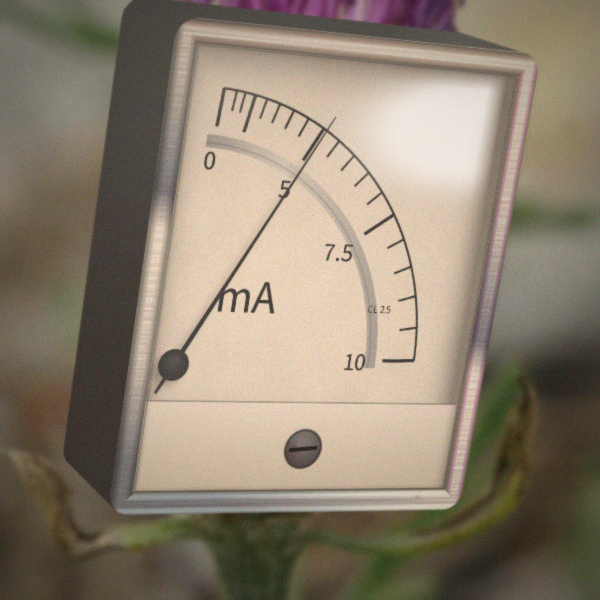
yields 5 mA
